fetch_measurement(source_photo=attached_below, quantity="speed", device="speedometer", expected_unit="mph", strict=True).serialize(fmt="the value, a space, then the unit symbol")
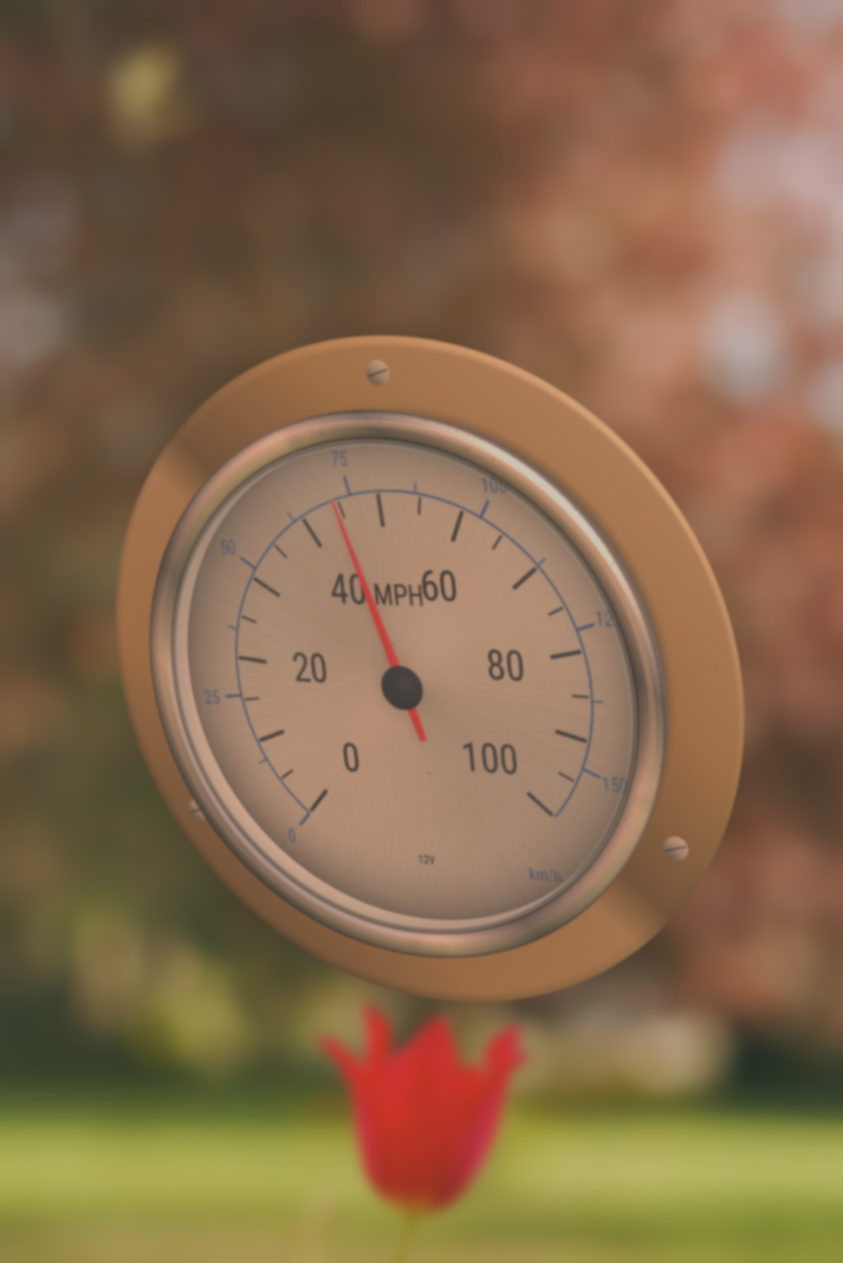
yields 45 mph
